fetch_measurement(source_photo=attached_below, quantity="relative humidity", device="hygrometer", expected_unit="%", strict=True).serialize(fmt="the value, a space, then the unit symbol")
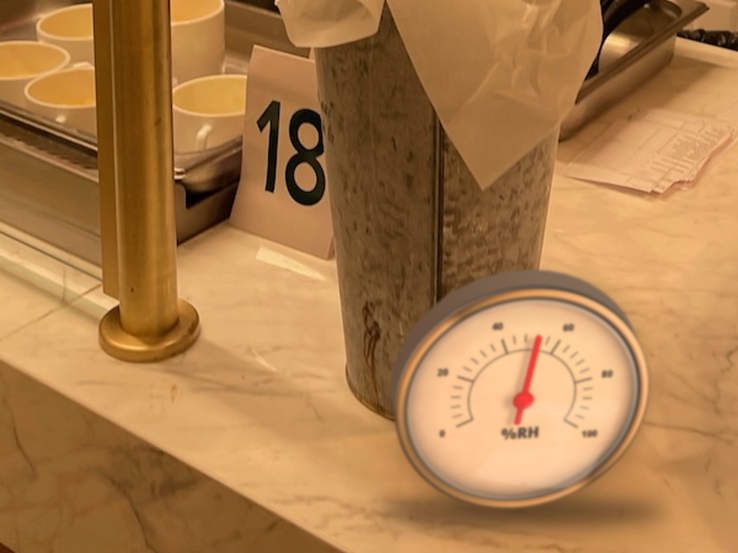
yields 52 %
